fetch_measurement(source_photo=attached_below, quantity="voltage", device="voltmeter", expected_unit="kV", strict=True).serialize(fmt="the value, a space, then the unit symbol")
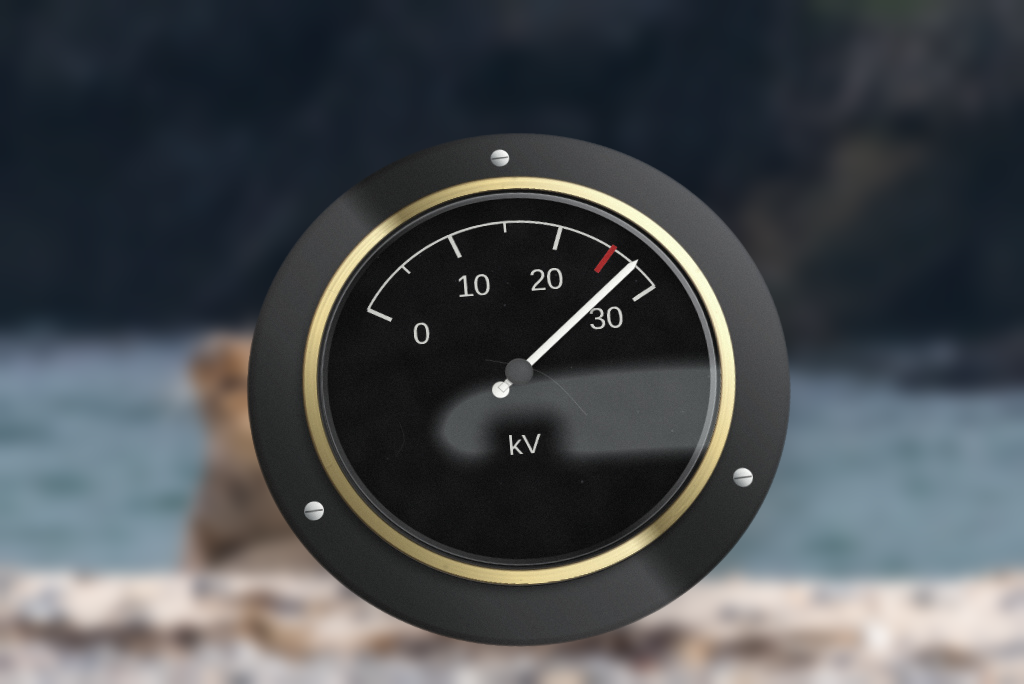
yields 27.5 kV
